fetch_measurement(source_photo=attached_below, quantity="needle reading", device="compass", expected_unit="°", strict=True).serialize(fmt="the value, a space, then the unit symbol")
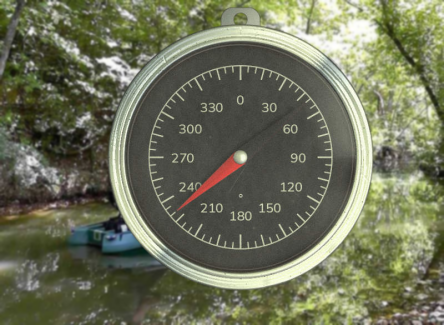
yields 230 °
